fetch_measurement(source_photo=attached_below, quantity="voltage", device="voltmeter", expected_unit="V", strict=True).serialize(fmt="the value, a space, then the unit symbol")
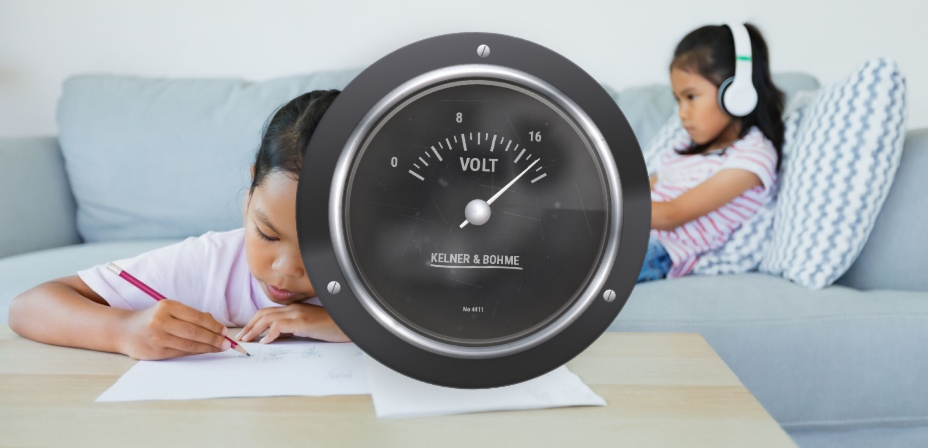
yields 18 V
